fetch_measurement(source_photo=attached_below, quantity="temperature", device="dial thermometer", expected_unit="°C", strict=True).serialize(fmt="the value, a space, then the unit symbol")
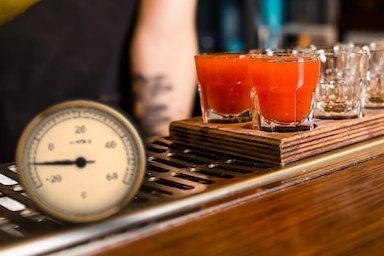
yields -10 °C
